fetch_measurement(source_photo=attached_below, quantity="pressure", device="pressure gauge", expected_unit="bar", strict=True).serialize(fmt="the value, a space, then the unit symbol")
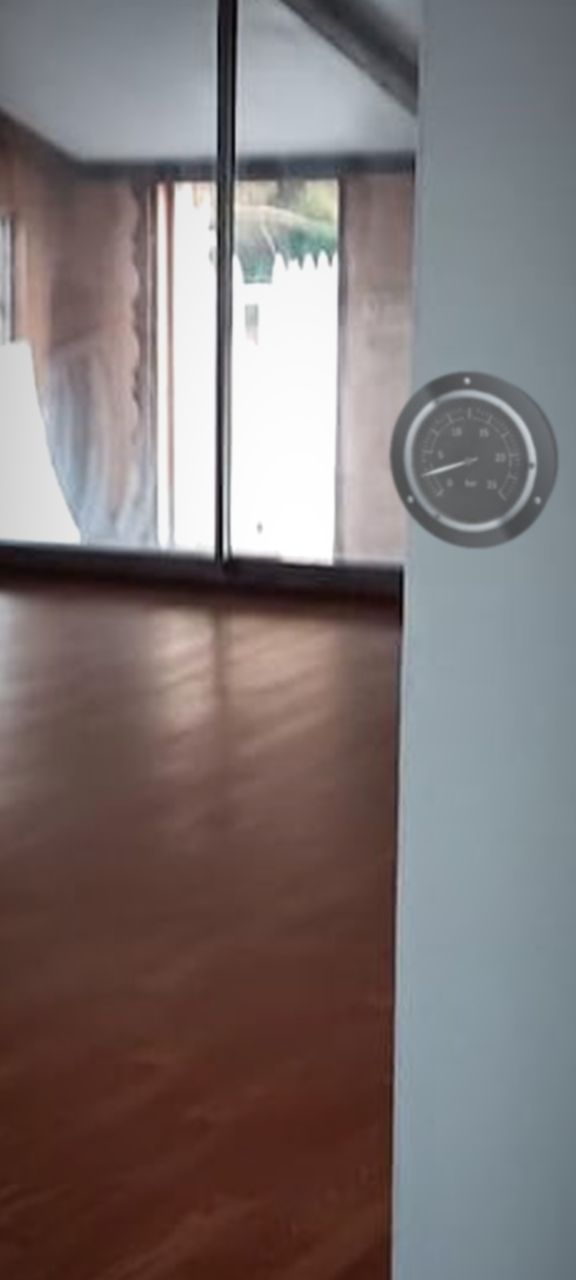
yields 2.5 bar
